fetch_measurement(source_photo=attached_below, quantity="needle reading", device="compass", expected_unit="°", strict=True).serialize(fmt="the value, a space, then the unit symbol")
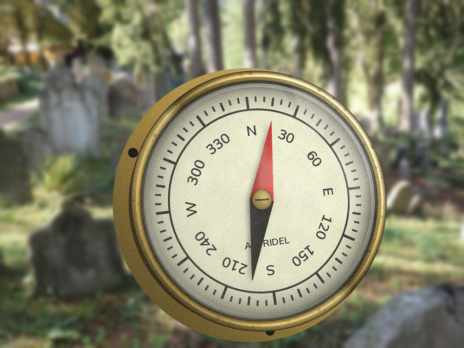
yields 15 °
